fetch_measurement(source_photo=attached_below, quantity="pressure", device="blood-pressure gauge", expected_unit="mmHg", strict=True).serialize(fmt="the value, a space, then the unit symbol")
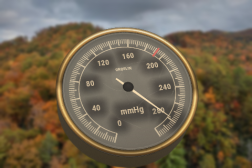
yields 280 mmHg
